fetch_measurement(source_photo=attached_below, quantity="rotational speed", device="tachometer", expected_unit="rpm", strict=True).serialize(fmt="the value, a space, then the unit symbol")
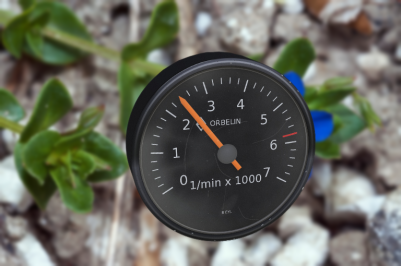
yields 2400 rpm
